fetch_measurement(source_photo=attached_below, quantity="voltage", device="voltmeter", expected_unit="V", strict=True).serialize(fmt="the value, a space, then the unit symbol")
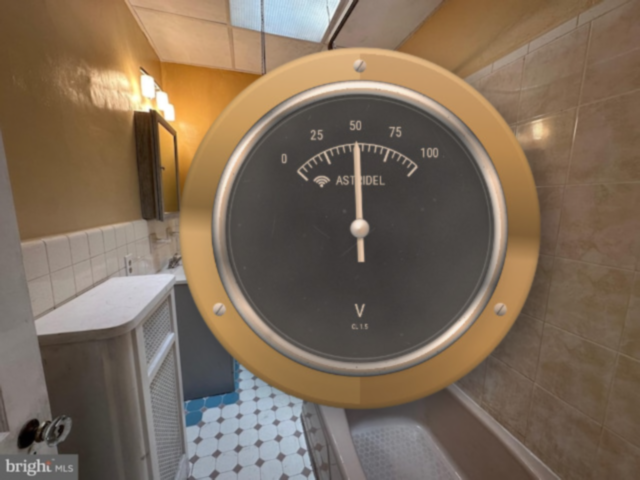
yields 50 V
